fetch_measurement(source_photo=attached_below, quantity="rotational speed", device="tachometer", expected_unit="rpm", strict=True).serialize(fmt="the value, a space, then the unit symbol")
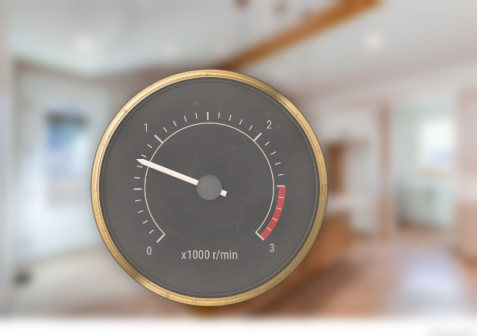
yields 750 rpm
